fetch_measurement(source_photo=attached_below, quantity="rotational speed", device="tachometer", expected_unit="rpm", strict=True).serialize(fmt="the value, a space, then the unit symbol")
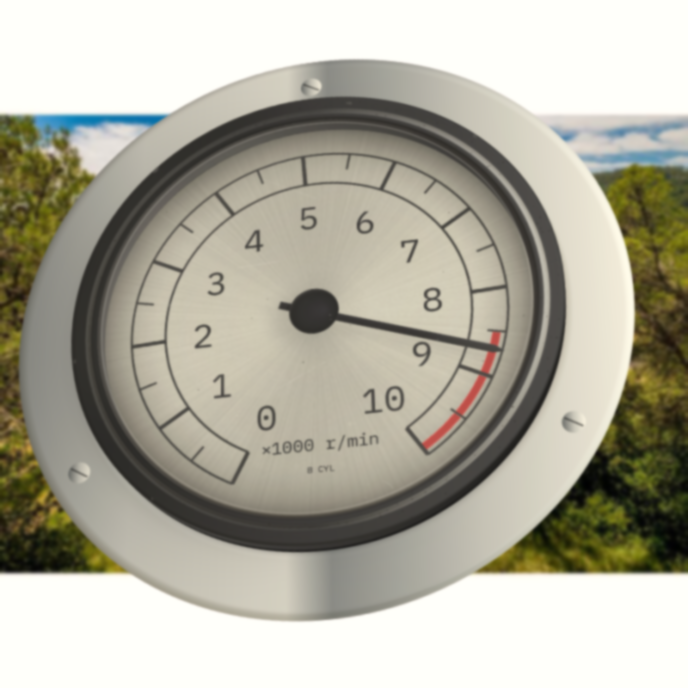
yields 8750 rpm
